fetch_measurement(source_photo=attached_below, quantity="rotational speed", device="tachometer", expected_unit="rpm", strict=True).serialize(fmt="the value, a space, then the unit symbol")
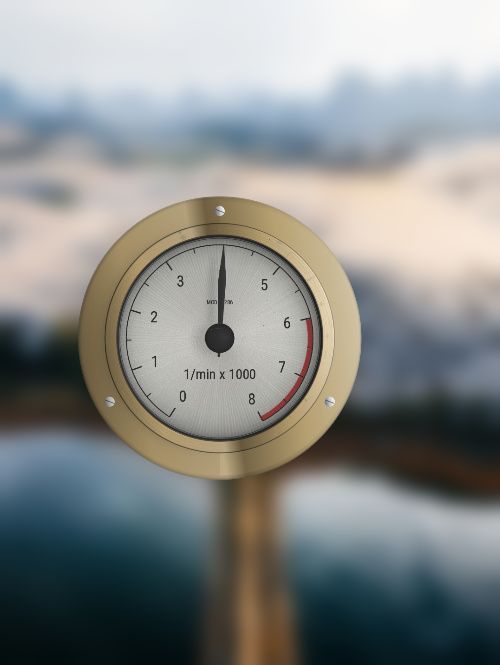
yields 4000 rpm
